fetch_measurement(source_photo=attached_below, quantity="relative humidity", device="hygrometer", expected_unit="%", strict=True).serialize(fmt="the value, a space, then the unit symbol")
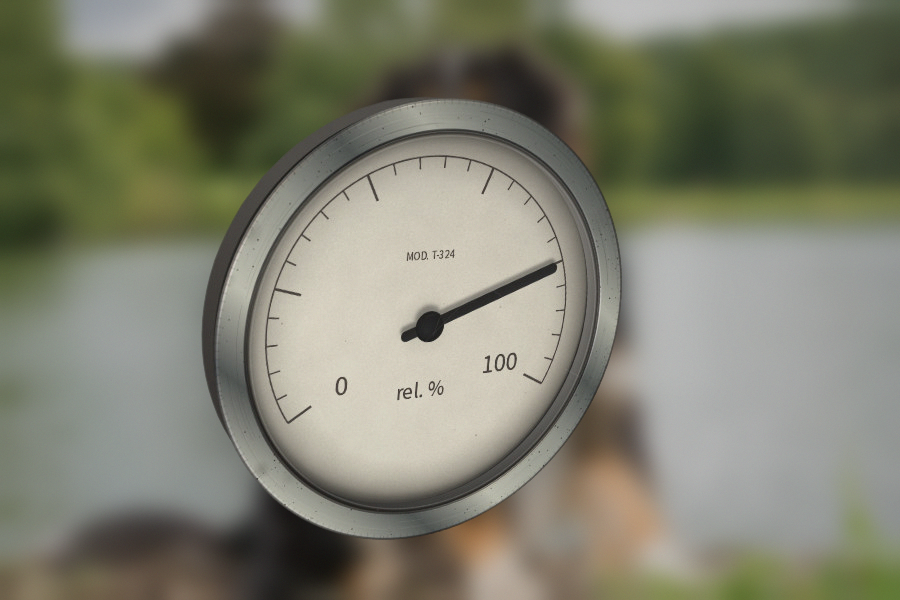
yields 80 %
